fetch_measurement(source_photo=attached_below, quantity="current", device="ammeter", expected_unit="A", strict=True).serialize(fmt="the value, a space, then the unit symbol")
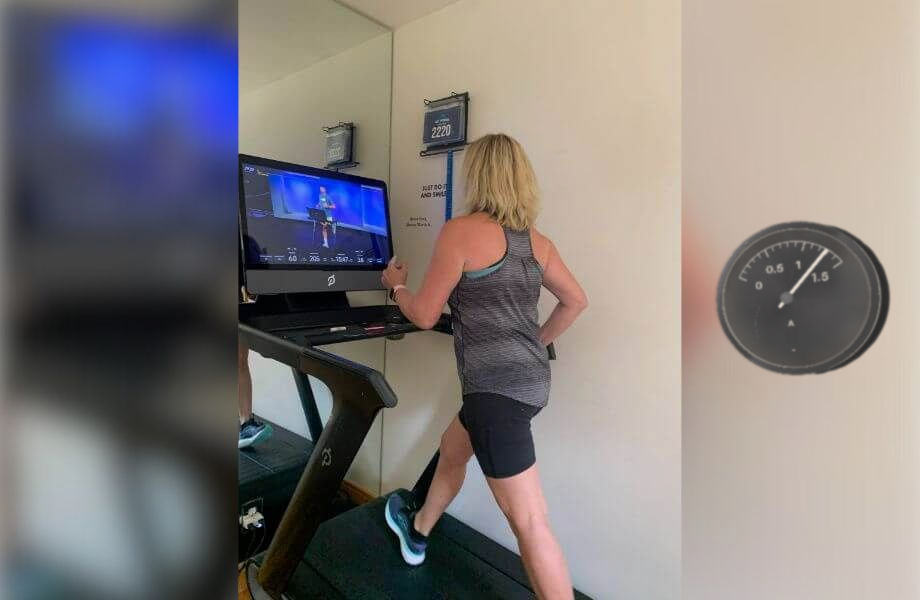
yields 1.3 A
